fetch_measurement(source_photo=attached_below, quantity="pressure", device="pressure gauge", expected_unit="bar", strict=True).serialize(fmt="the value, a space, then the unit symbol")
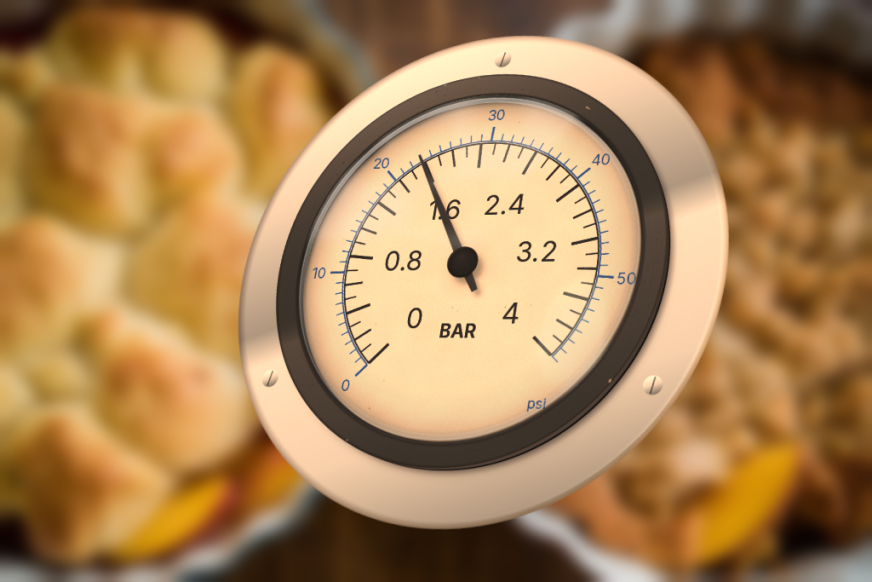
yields 1.6 bar
